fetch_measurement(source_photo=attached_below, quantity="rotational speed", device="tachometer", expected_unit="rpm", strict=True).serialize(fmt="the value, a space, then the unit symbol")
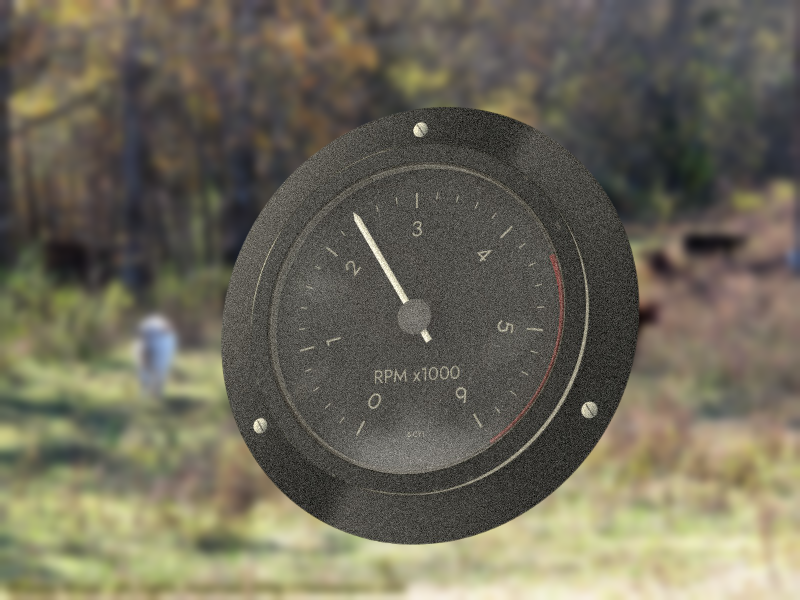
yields 2400 rpm
